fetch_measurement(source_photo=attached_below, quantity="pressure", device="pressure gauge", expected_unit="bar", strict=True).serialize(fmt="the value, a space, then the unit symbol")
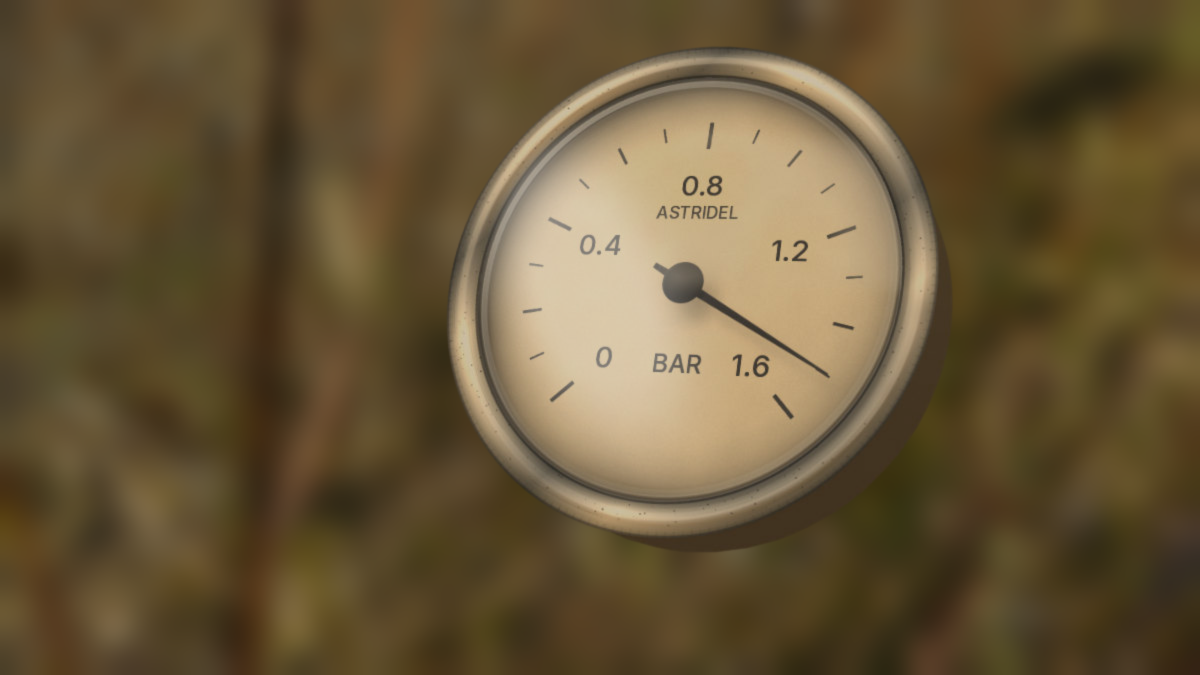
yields 1.5 bar
